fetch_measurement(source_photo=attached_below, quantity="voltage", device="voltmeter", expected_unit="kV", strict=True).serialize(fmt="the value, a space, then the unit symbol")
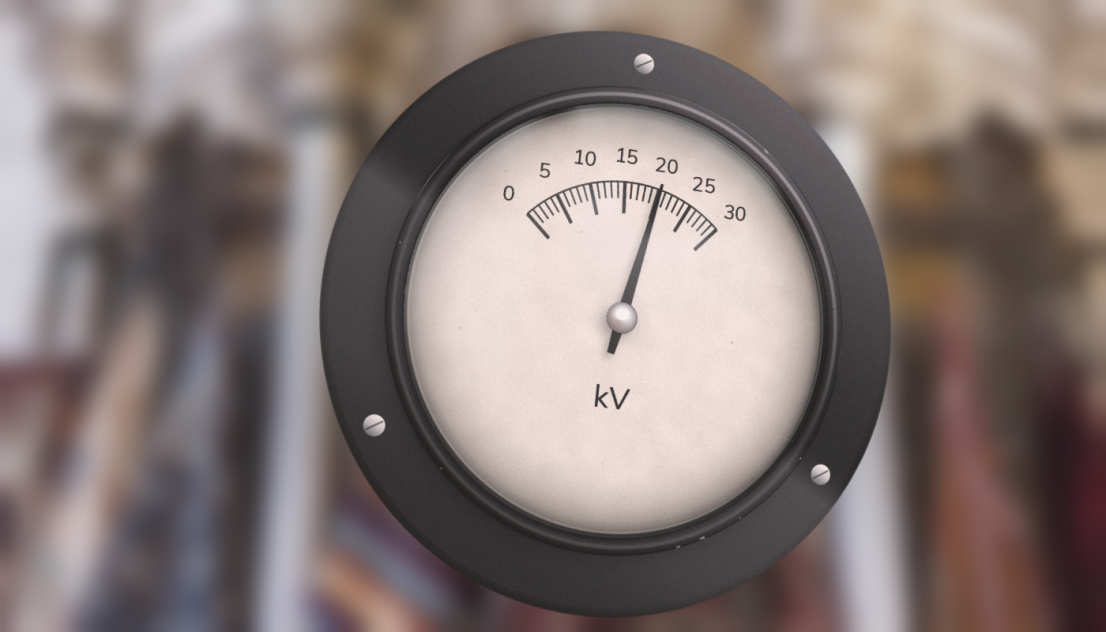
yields 20 kV
